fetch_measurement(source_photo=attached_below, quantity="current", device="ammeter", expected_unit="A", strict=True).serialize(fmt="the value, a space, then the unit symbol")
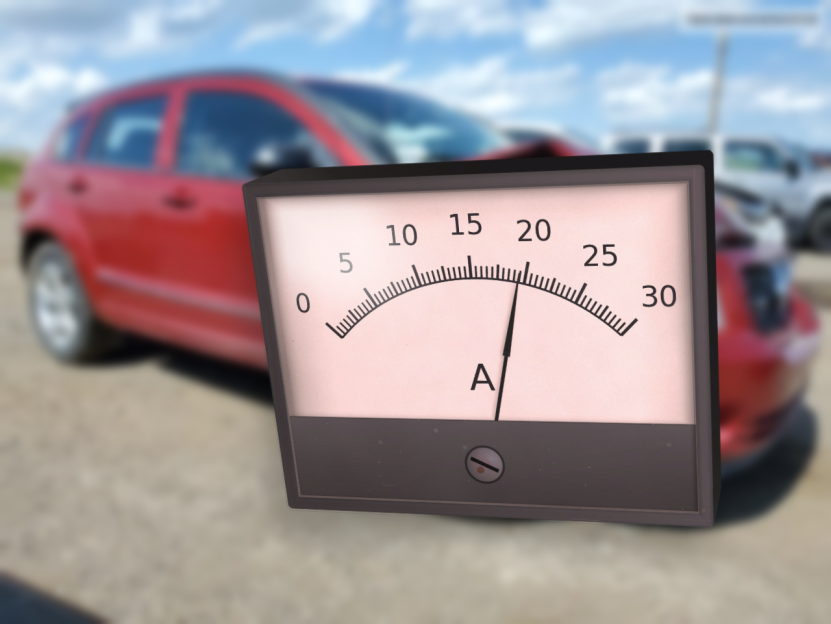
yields 19.5 A
